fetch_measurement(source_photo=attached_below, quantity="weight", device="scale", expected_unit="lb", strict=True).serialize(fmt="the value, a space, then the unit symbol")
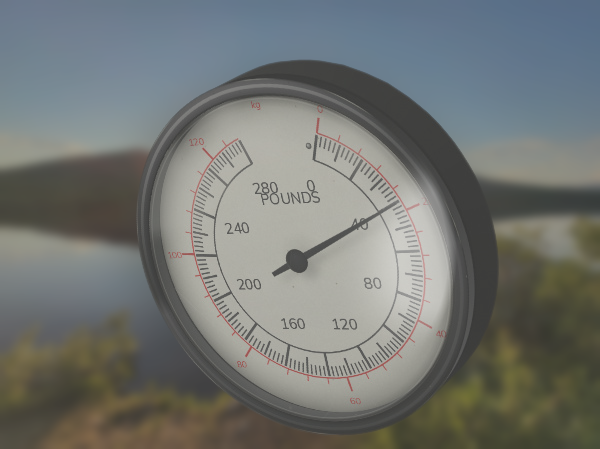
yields 40 lb
